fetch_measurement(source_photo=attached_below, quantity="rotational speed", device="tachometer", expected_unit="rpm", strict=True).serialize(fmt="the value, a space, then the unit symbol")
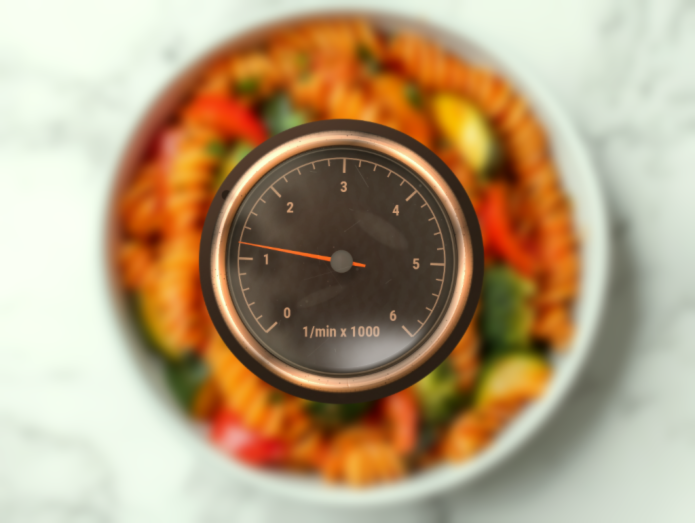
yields 1200 rpm
